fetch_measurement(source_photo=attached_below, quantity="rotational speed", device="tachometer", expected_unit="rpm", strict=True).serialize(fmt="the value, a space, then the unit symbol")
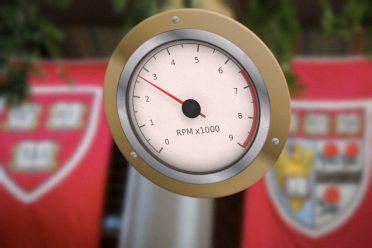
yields 2750 rpm
